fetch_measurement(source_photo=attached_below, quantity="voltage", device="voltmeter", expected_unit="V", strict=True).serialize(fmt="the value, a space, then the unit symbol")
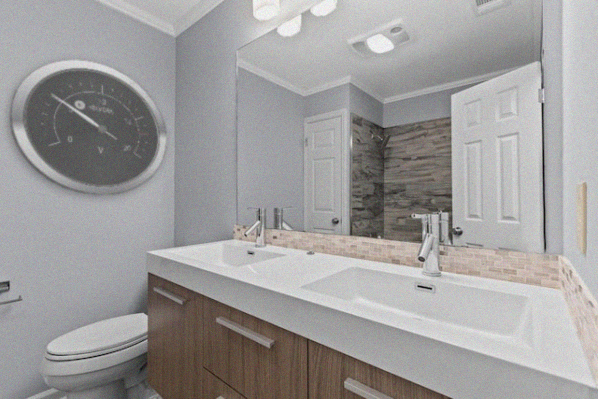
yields 5 V
